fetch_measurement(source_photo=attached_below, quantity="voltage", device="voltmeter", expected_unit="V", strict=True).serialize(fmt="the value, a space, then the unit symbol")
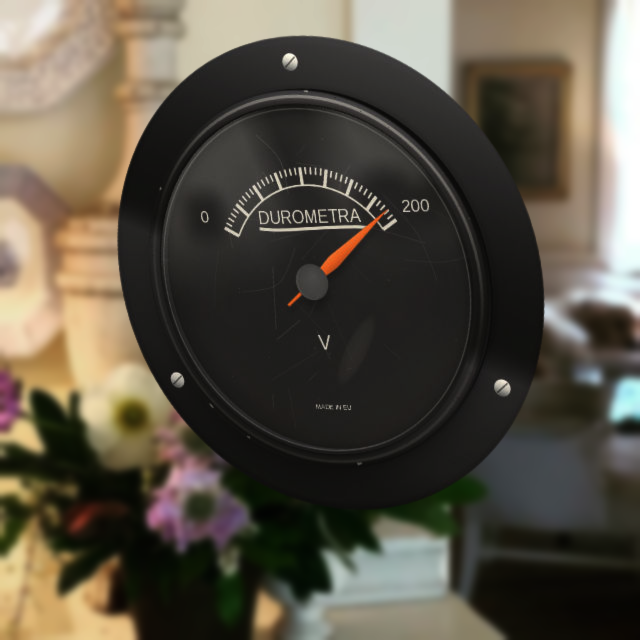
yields 190 V
